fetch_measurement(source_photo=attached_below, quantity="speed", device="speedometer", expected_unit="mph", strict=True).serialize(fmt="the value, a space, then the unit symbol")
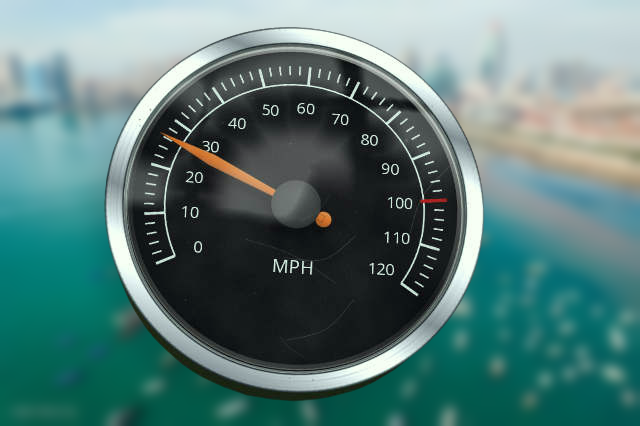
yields 26 mph
